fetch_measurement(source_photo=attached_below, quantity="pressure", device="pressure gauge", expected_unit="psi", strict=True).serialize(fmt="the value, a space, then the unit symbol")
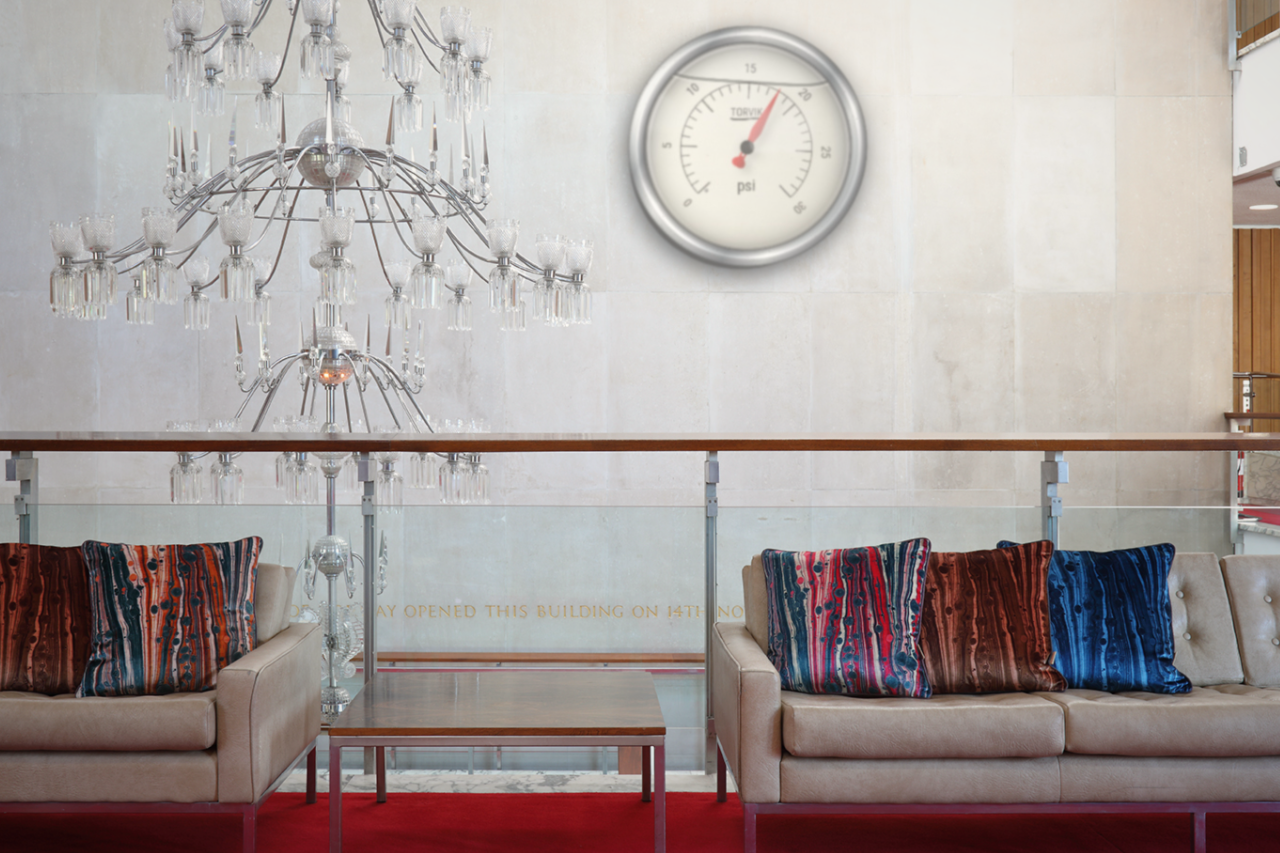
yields 18 psi
